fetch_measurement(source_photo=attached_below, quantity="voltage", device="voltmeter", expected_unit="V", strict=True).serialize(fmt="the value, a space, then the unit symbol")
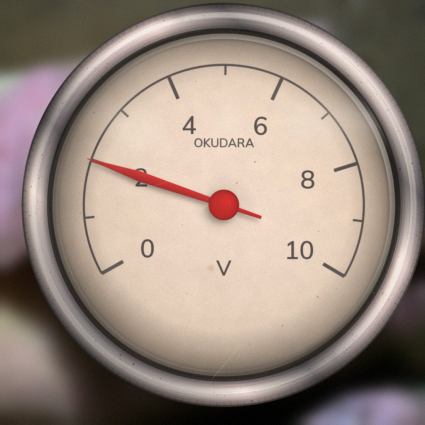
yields 2 V
